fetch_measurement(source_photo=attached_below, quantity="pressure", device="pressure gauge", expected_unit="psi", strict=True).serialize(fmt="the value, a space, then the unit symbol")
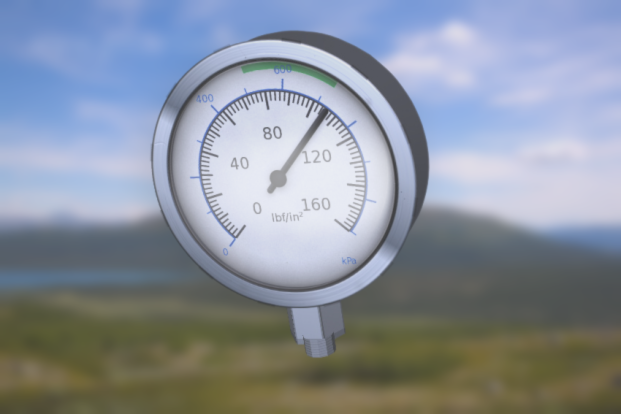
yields 106 psi
